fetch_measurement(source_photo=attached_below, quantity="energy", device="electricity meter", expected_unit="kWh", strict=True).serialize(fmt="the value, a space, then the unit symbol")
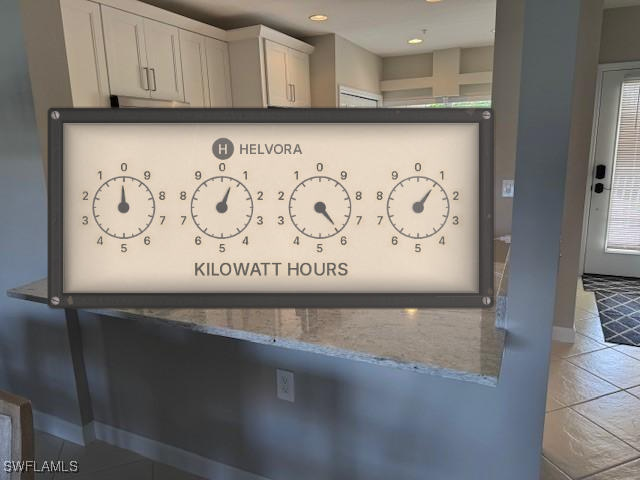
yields 61 kWh
